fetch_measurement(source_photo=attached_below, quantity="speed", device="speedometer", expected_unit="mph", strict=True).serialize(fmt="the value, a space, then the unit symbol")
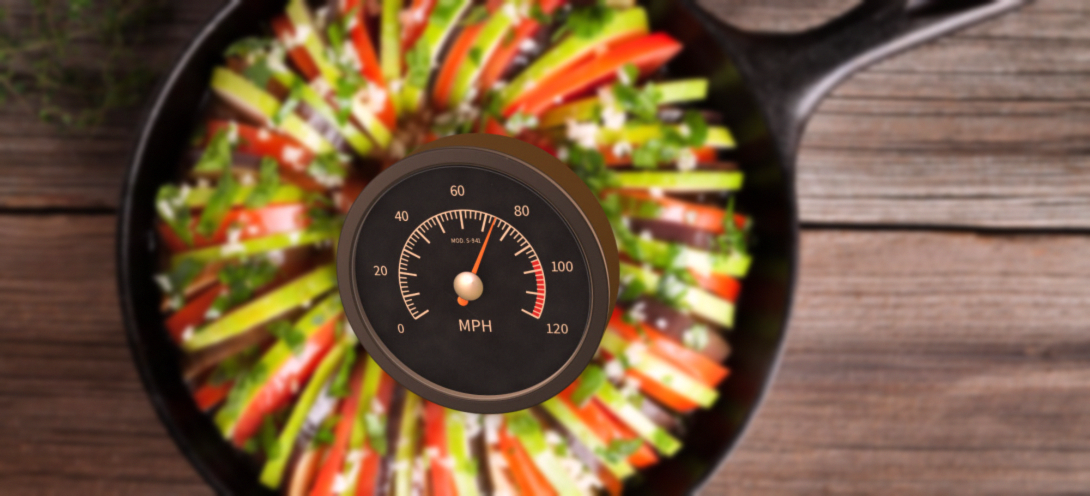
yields 74 mph
